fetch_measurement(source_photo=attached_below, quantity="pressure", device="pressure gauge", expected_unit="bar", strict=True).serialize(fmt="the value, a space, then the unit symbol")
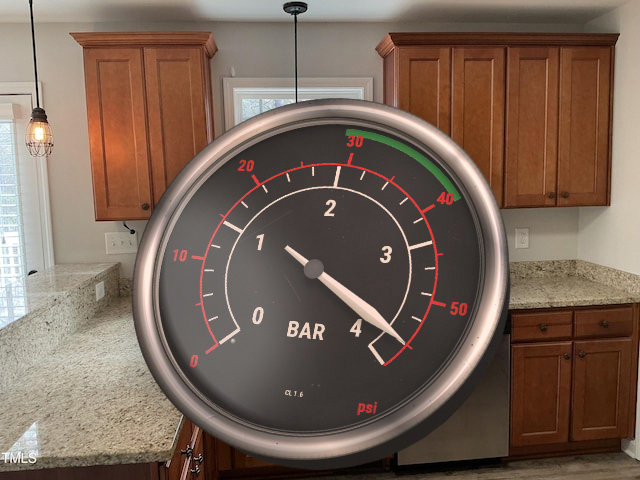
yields 3.8 bar
